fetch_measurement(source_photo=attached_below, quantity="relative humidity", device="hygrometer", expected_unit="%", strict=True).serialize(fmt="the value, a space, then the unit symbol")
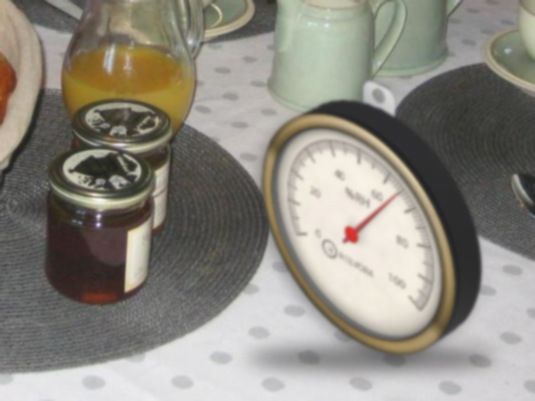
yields 65 %
